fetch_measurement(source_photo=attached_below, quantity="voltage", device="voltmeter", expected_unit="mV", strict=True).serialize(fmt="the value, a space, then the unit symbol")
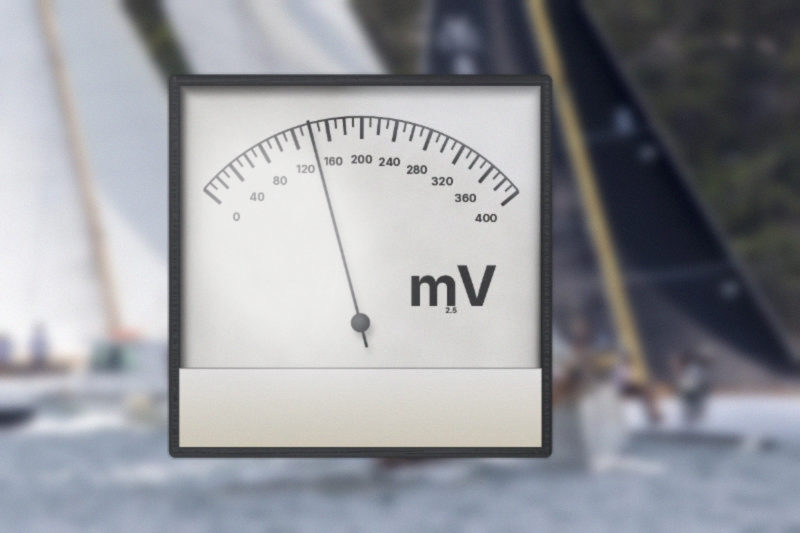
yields 140 mV
